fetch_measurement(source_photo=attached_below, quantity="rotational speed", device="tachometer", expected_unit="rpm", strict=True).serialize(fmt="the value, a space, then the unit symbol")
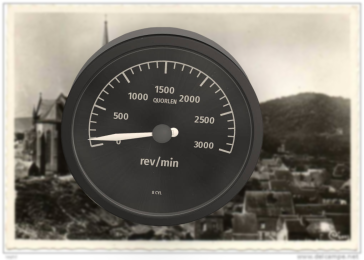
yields 100 rpm
